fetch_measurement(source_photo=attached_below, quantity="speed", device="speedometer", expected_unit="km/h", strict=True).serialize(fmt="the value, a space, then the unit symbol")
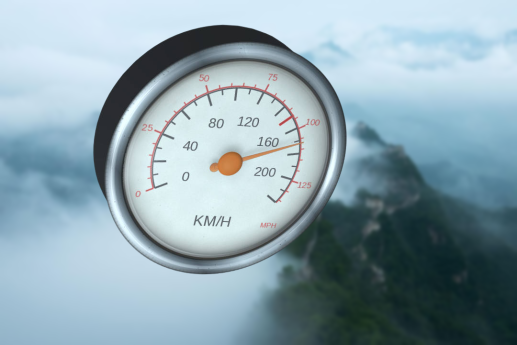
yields 170 km/h
